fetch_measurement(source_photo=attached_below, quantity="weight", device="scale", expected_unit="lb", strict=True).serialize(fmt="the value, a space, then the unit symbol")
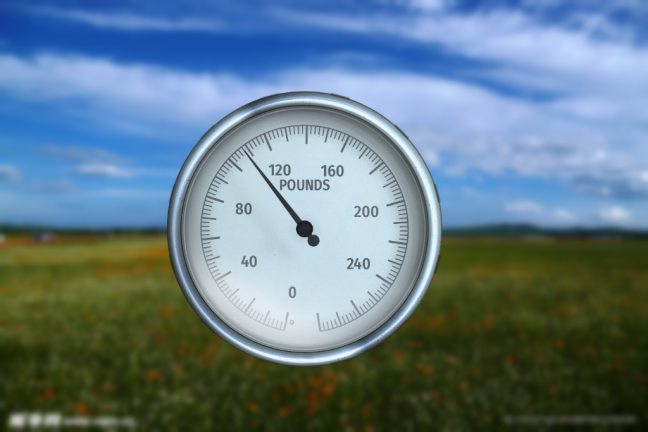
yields 108 lb
